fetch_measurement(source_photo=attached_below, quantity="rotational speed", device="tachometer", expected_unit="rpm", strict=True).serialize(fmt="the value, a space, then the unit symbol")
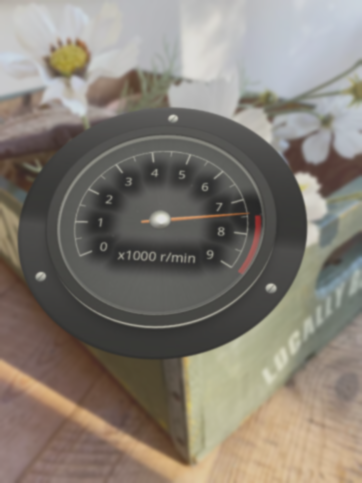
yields 7500 rpm
